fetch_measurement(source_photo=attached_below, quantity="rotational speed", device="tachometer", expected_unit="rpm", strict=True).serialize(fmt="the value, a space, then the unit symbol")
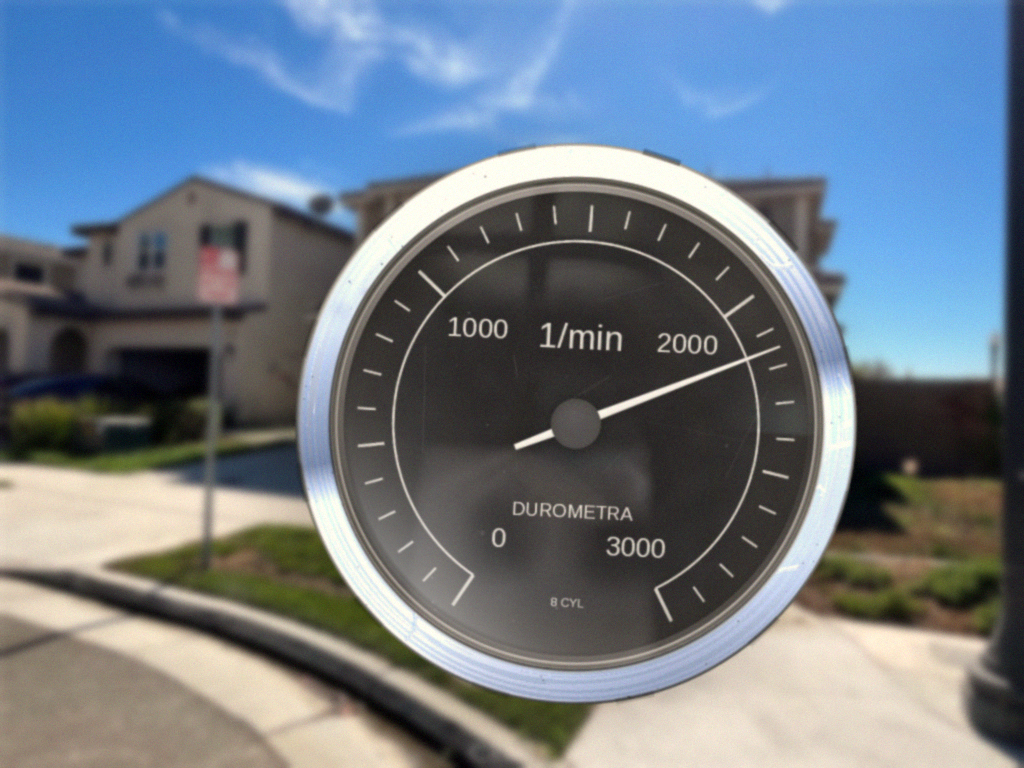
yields 2150 rpm
